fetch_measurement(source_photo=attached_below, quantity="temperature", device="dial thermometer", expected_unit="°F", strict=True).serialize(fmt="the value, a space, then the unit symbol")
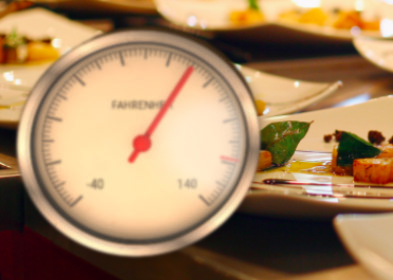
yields 70 °F
